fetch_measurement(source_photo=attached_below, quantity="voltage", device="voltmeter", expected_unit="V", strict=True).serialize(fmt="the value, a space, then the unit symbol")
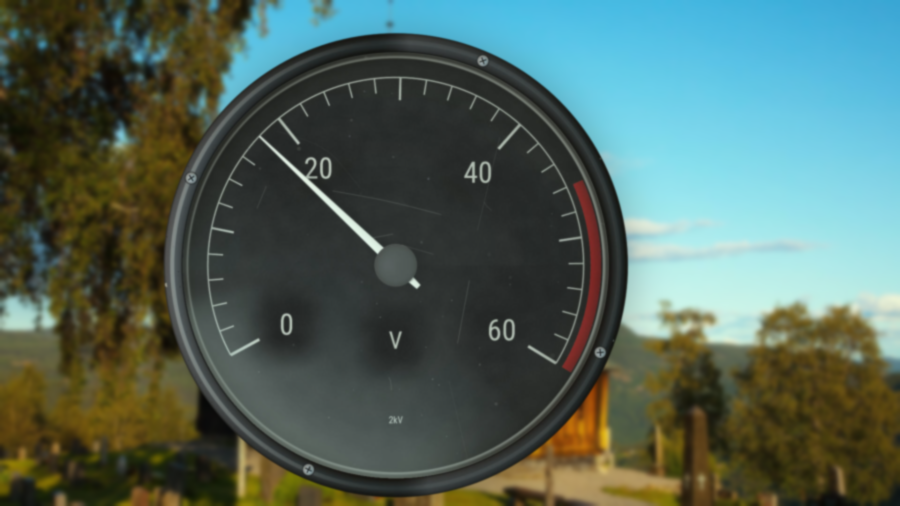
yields 18 V
